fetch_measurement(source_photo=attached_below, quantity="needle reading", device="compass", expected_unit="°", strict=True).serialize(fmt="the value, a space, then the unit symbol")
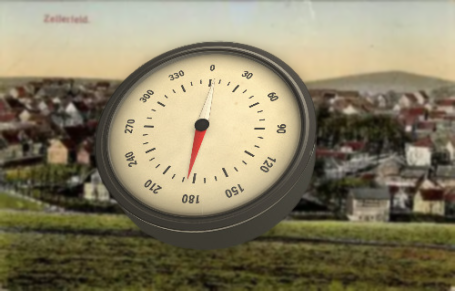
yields 185 °
